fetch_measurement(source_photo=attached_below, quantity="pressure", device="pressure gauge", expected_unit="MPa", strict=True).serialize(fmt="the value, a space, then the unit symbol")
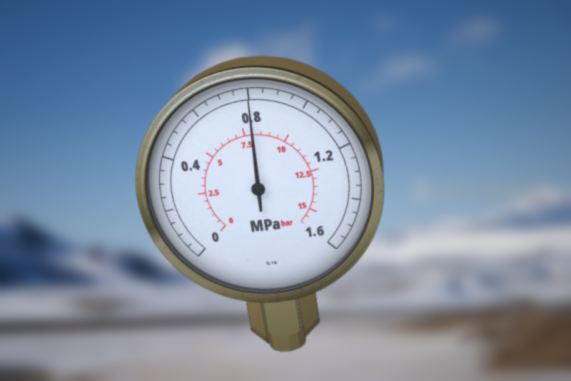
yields 0.8 MPa
